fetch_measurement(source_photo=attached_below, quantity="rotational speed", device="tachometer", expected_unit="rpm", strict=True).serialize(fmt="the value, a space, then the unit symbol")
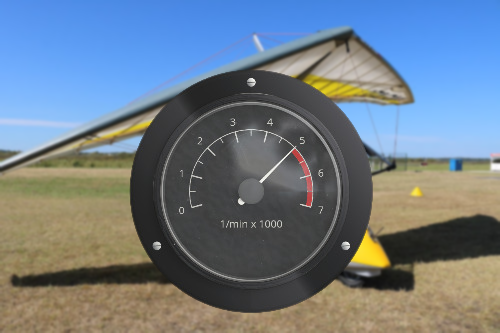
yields 5000 rpm
